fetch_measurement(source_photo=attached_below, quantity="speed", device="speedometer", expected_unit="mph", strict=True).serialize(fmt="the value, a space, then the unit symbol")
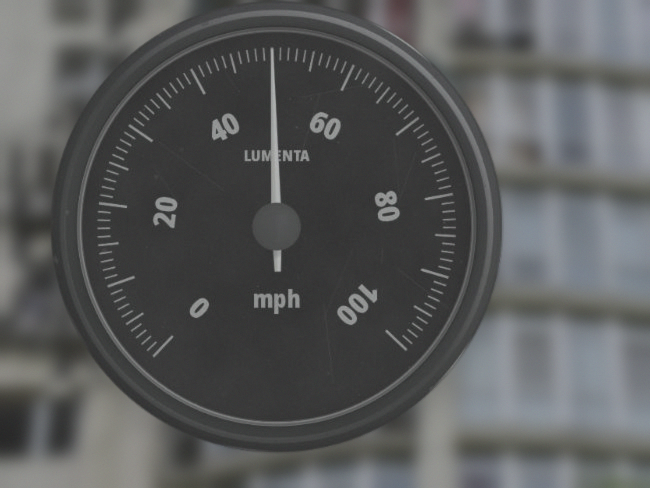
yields 50 mph
